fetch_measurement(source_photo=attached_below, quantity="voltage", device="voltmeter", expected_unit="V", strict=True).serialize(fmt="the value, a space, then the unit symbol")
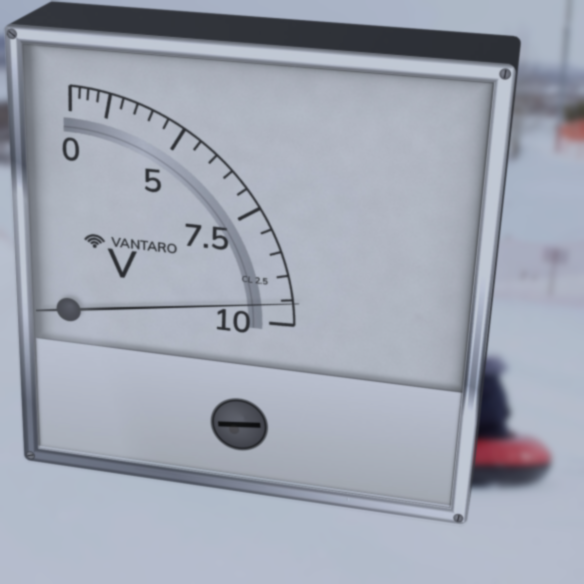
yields 9.5 V
